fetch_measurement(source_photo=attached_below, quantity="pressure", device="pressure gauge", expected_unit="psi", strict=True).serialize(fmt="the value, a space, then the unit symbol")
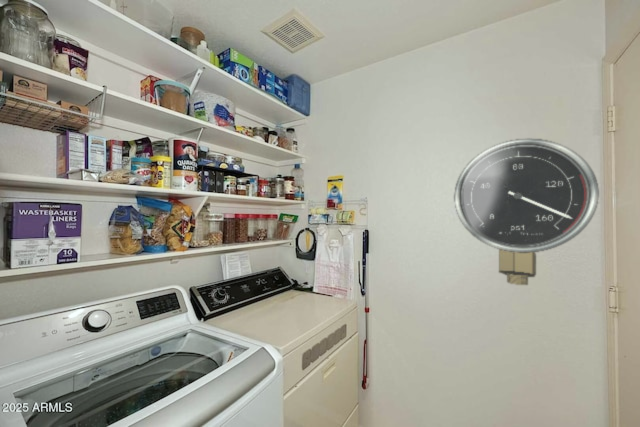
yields 150 psi
